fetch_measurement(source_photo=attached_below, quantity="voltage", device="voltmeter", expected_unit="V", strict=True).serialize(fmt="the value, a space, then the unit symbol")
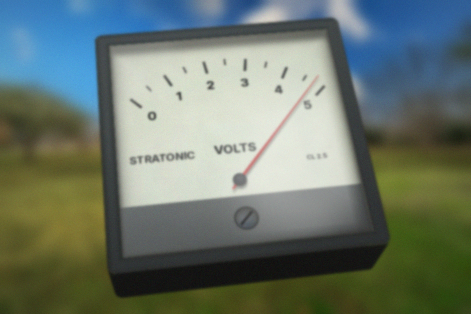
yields 4.75 V
